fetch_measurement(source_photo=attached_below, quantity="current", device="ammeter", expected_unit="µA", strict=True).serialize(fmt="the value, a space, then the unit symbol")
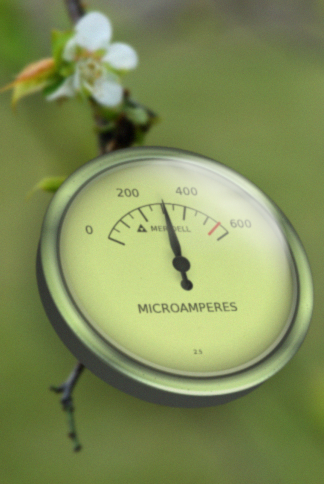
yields 300 µA
